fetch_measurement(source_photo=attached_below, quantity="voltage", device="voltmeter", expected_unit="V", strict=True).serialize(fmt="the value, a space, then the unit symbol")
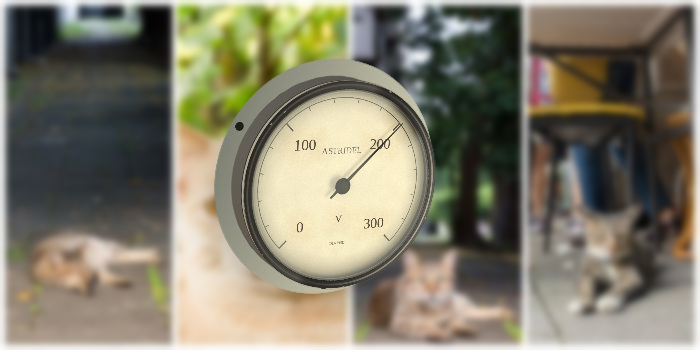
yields 200 V
